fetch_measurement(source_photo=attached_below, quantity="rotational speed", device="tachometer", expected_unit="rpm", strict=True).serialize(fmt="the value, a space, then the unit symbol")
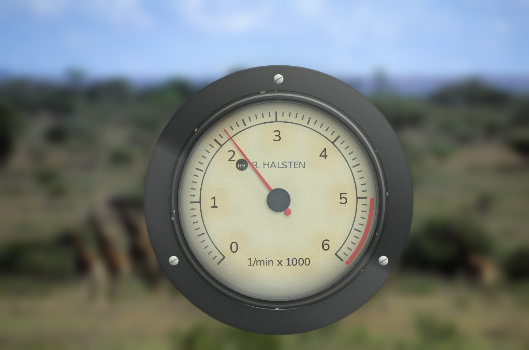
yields 2200 rpm
